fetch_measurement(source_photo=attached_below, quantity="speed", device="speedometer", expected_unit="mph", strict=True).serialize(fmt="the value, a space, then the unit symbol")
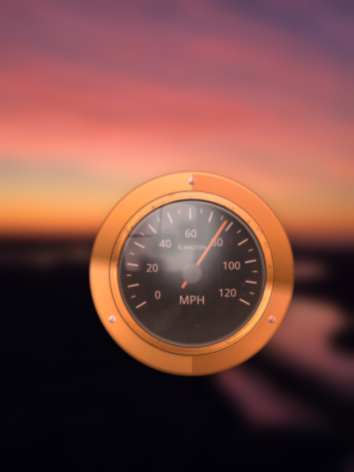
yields 77.5 mph
